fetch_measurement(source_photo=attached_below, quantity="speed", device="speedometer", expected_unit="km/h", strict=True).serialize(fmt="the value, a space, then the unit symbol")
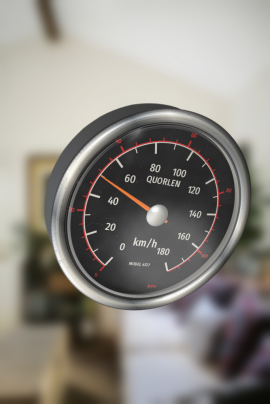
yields 50 km/h
